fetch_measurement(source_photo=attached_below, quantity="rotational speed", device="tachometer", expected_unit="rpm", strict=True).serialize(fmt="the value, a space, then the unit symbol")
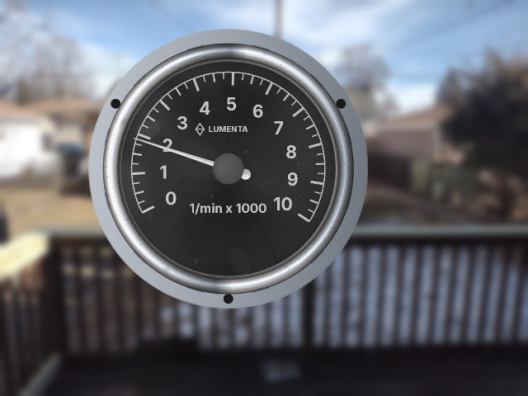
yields 1875 rpm
